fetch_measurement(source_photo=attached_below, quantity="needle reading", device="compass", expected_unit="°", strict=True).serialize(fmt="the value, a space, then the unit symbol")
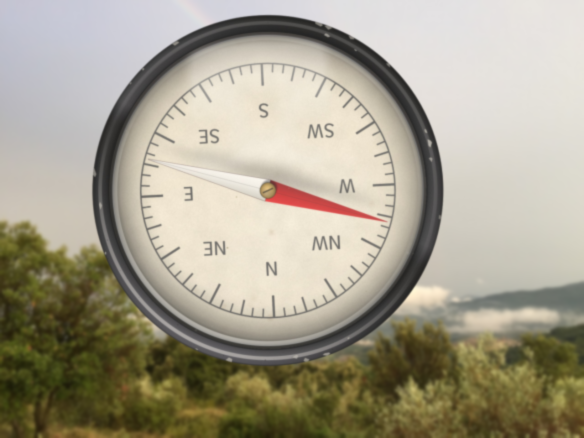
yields 287.5 °
